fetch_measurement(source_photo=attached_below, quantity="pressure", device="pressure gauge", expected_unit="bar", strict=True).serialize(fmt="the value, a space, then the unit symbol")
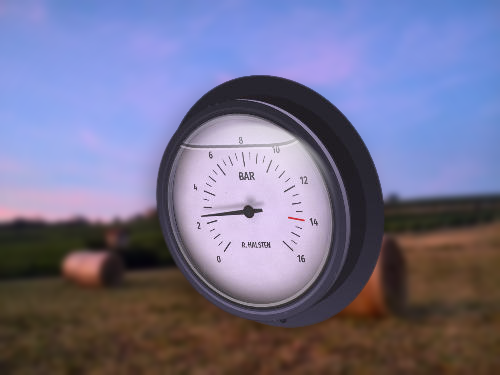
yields 2.5 bar
